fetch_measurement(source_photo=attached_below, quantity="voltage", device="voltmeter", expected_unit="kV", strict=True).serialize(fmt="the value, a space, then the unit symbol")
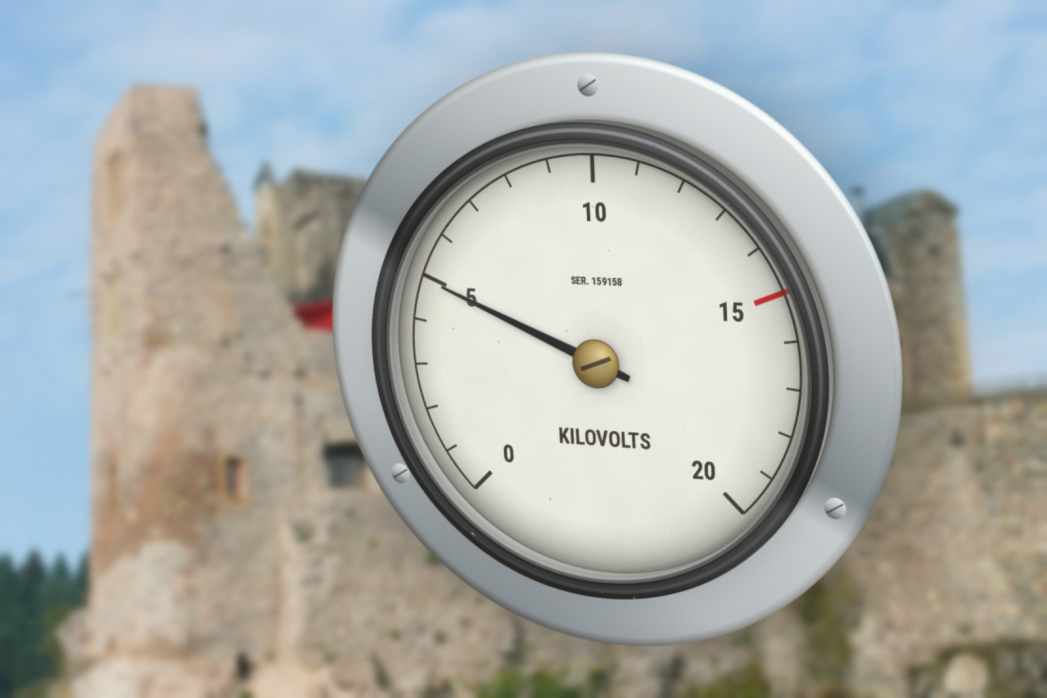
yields 5 kV
